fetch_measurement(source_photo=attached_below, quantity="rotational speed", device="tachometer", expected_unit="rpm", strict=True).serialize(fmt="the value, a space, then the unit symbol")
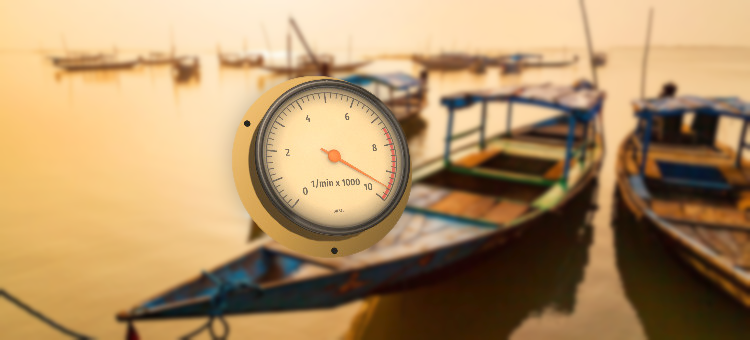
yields 9600 rpm
